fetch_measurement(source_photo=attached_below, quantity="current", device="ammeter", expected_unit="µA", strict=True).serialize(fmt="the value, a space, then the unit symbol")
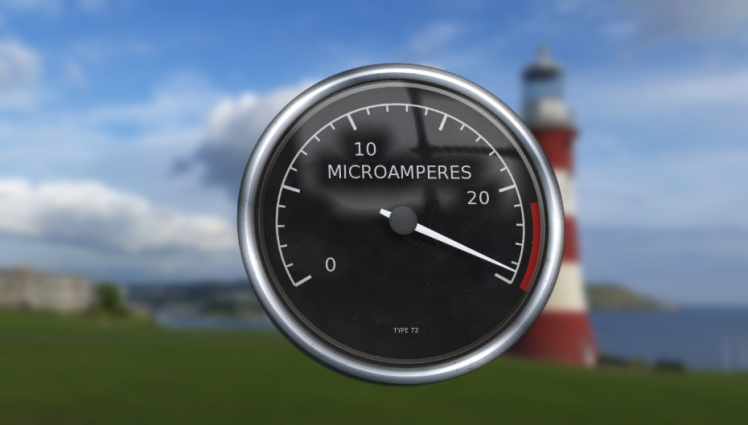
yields 24.5 µA
